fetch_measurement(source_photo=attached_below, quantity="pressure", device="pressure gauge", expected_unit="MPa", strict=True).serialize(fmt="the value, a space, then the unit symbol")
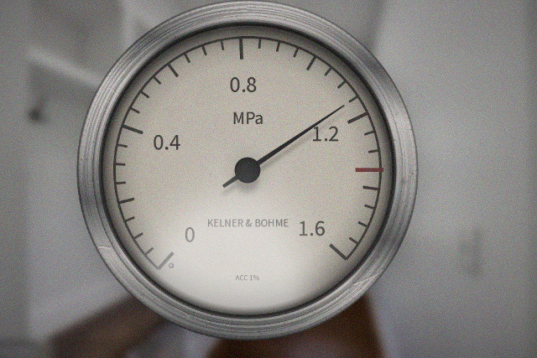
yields 1.15 MPa
